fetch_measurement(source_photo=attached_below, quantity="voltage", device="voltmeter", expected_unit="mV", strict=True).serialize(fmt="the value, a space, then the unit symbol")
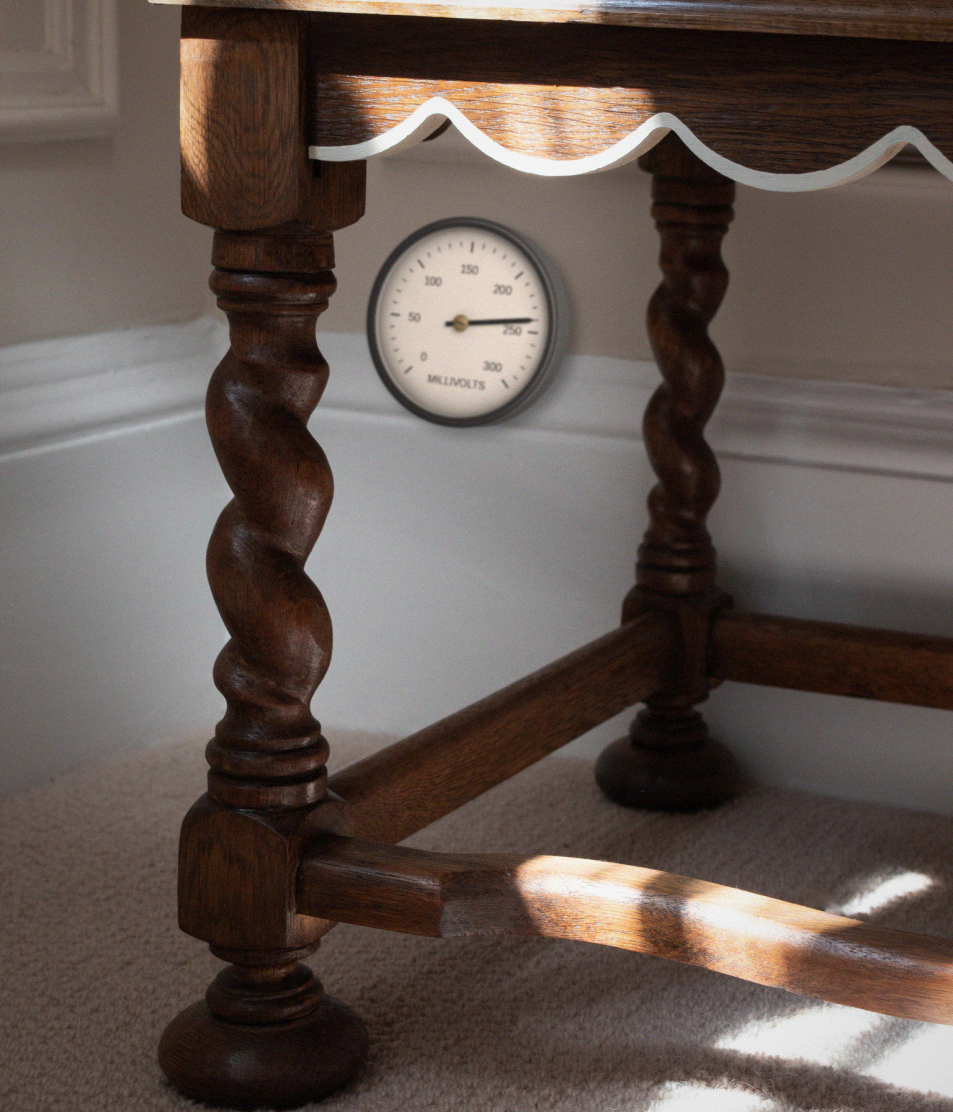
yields 240 mV
